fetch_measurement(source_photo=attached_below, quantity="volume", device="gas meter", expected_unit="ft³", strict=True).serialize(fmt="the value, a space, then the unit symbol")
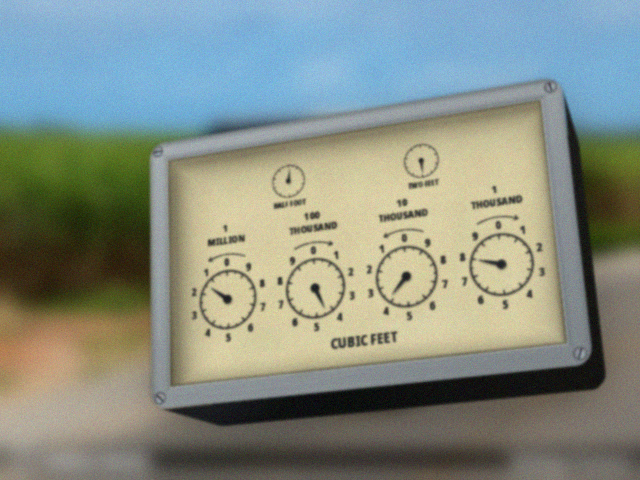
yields 143800 ft³
